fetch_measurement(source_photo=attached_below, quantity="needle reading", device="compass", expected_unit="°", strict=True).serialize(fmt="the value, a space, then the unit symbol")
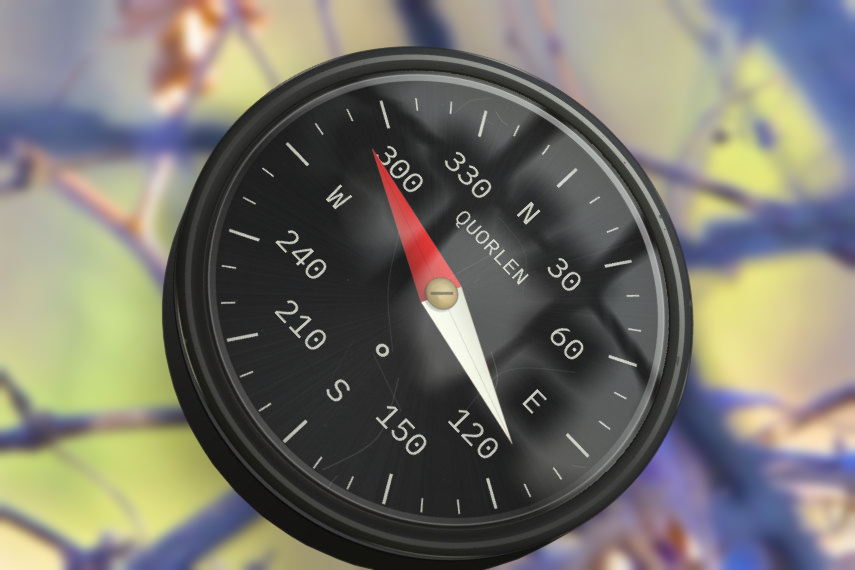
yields 290 °
